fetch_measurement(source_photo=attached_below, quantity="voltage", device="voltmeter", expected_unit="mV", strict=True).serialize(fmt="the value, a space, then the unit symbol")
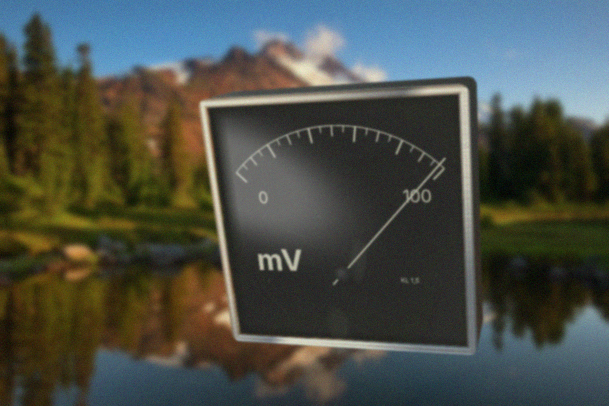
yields 97.5 mV
